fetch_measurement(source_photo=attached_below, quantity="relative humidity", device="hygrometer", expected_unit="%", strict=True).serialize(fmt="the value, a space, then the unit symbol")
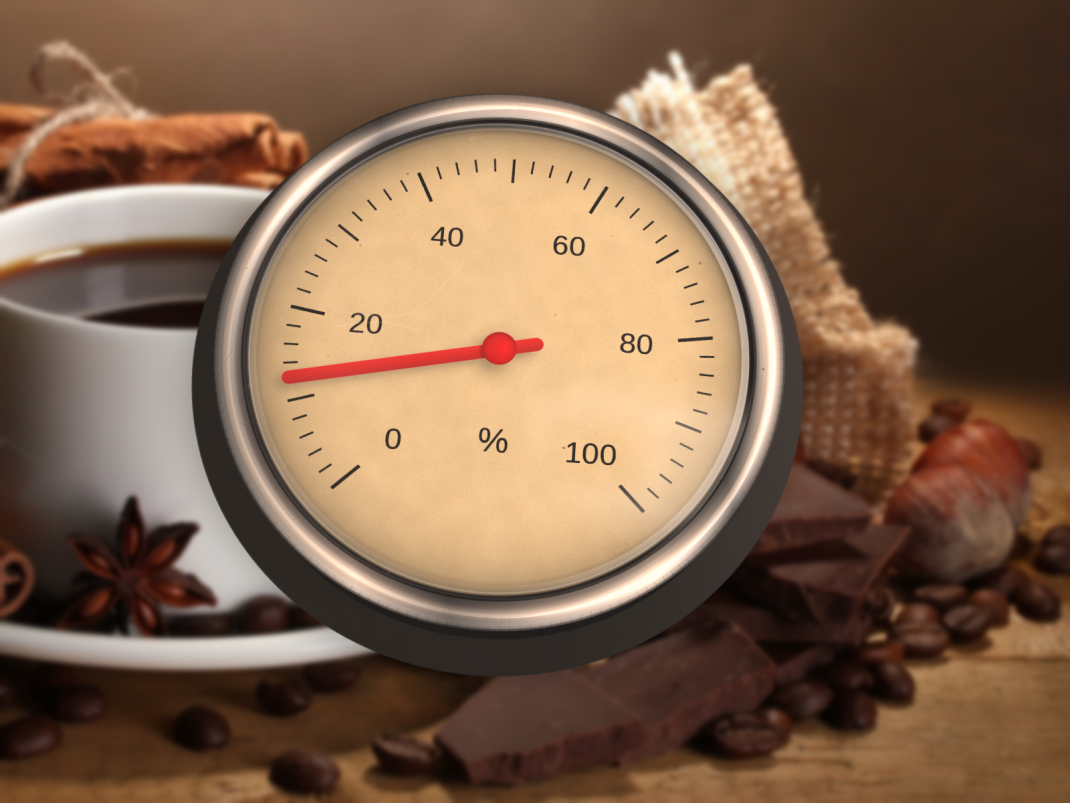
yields 12 %
